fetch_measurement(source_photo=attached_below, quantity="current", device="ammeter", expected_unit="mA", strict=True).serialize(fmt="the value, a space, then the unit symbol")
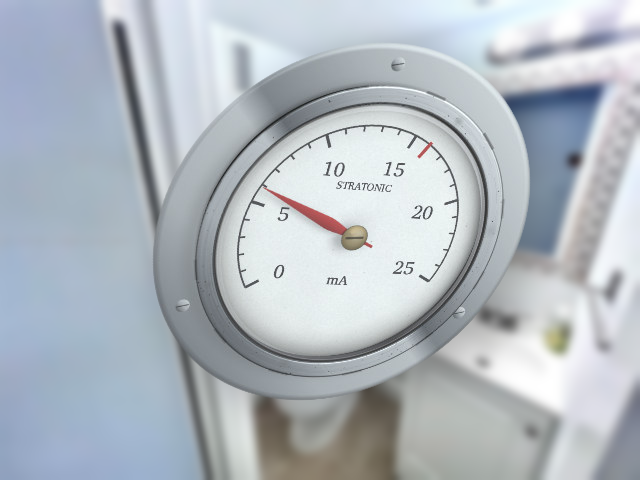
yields 6 mA
